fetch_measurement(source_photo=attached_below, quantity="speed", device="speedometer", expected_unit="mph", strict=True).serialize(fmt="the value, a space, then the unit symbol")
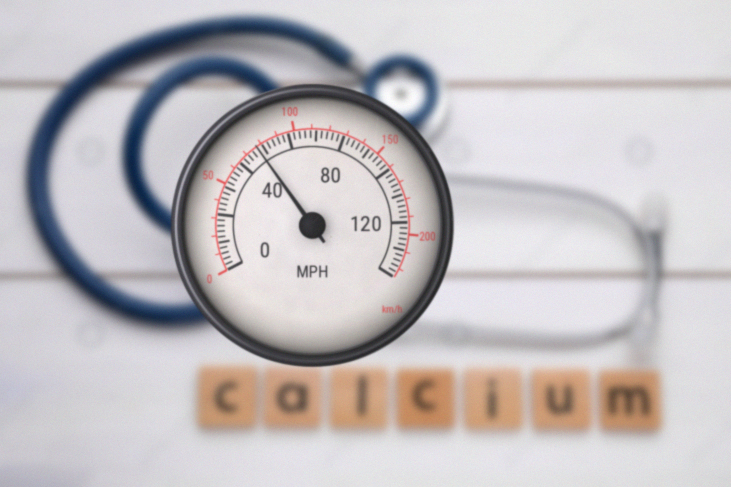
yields 48 mph
